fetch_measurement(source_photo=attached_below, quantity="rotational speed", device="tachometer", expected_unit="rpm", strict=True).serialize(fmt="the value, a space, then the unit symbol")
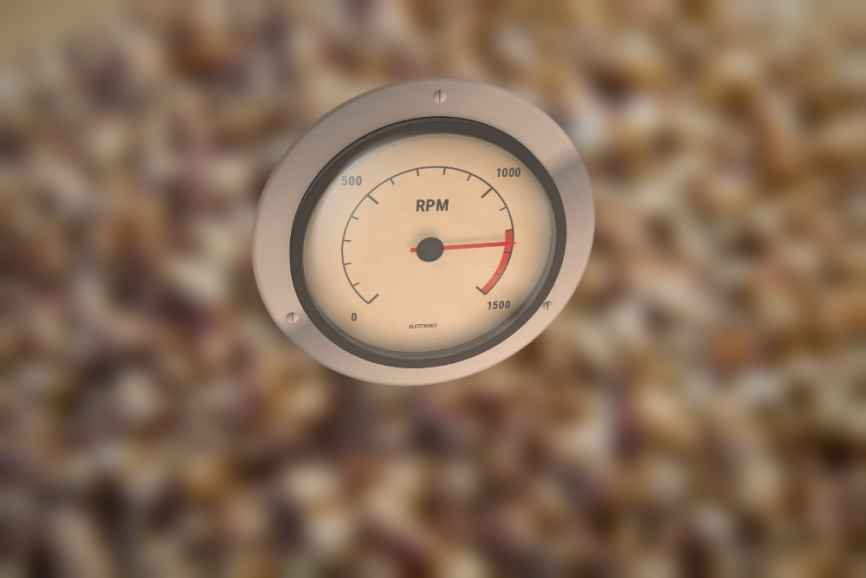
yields 1250 rpm
